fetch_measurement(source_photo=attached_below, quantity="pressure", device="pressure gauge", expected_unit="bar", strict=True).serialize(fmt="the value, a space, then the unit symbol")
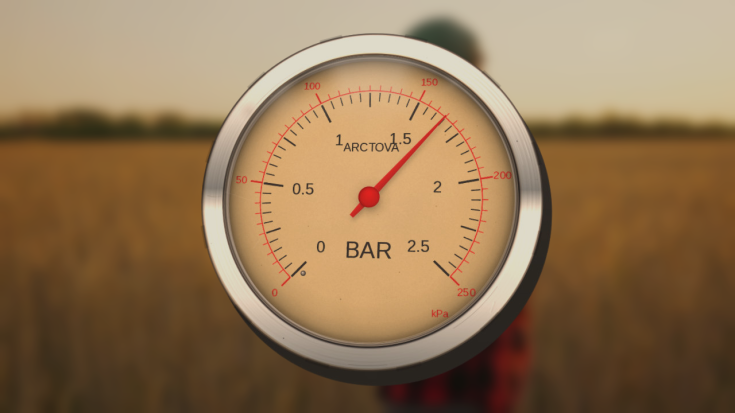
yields 1.65 bar
